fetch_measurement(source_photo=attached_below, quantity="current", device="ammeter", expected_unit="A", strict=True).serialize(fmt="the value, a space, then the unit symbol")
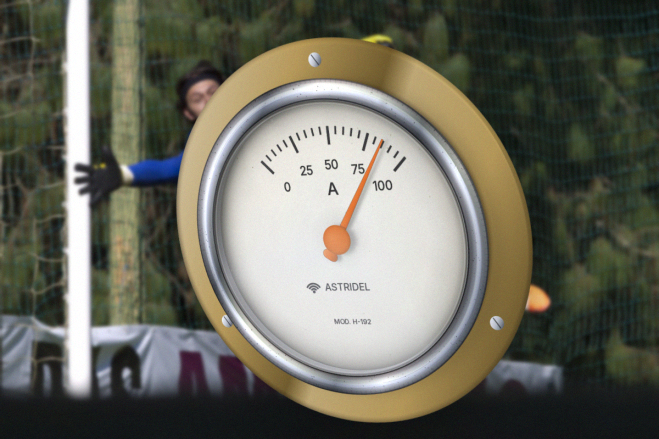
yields 85 A
